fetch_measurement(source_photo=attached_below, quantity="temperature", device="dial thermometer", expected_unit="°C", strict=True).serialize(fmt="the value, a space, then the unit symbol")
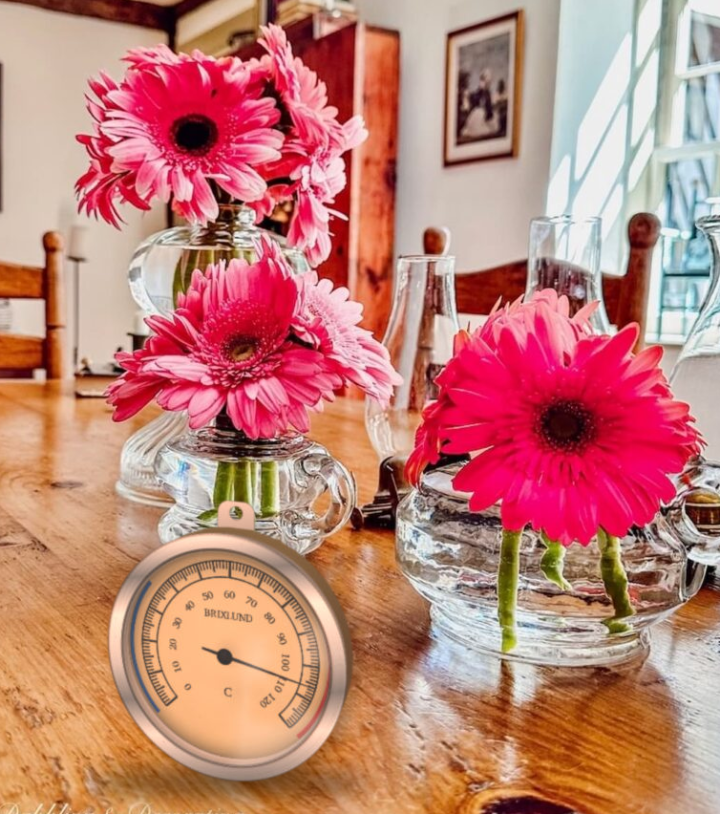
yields 105 °C
